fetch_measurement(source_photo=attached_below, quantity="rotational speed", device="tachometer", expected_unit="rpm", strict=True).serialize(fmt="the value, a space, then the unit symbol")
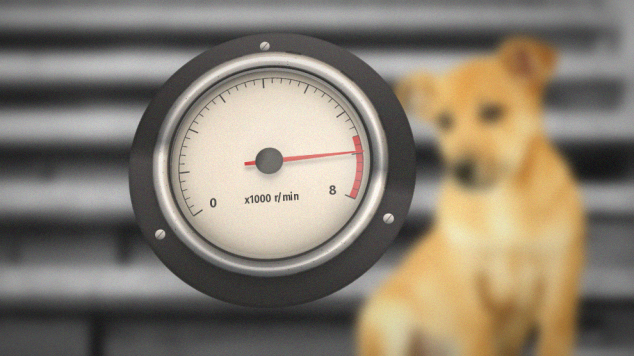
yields 7000 rpm
